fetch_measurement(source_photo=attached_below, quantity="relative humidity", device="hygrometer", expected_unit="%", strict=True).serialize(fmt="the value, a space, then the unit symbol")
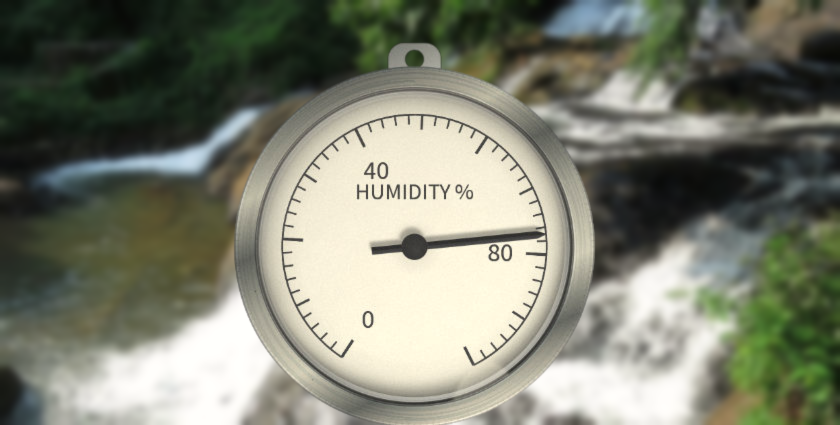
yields 77 %
